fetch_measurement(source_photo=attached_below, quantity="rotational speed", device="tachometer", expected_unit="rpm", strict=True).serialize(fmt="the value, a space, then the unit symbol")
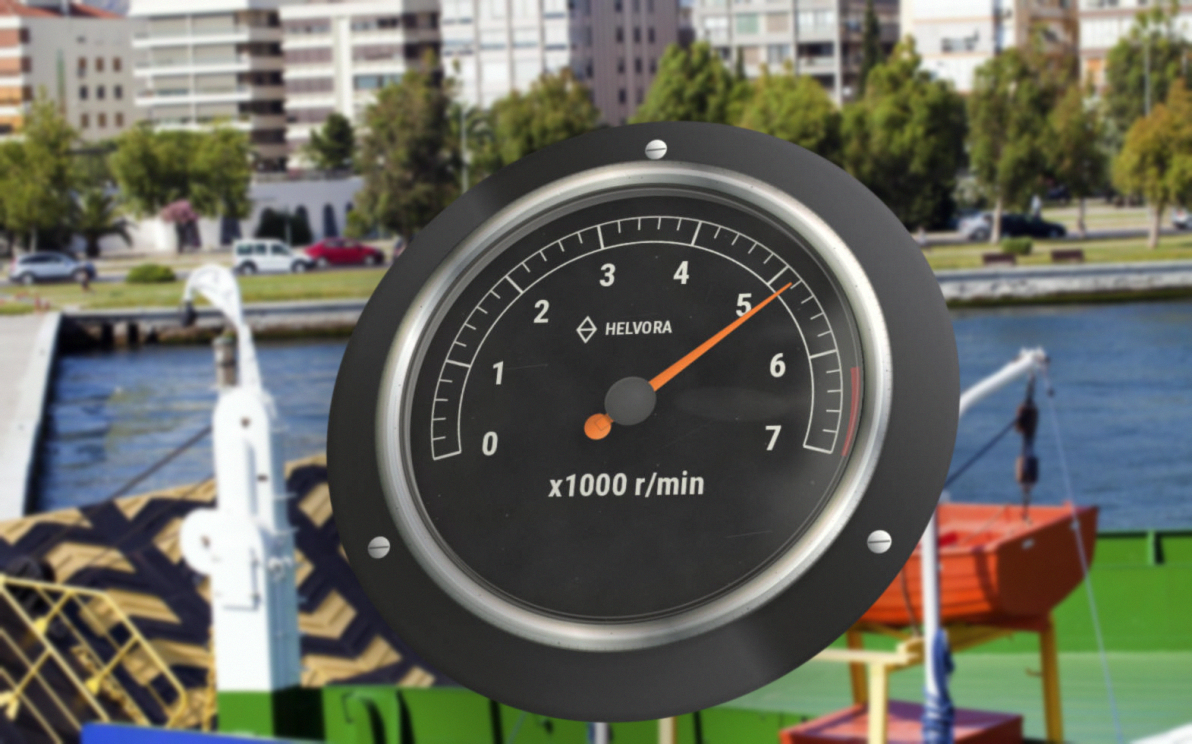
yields 5200 rpm
